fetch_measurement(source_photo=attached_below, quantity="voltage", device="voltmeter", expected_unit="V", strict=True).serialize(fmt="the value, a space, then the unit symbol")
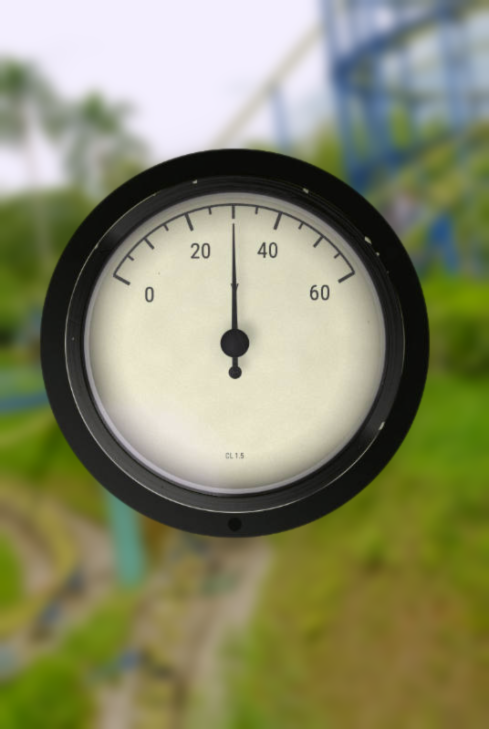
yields 30 V
